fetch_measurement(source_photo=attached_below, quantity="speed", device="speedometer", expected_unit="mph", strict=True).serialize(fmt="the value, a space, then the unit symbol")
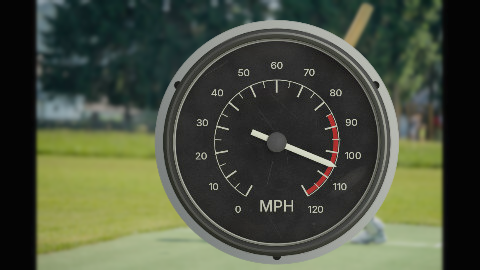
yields 105 mph
